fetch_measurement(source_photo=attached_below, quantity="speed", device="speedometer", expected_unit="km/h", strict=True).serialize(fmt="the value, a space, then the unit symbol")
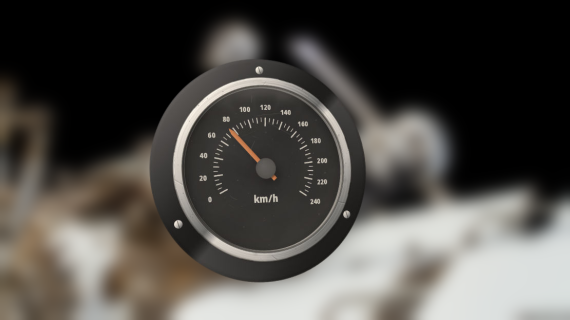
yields 75 km/h
